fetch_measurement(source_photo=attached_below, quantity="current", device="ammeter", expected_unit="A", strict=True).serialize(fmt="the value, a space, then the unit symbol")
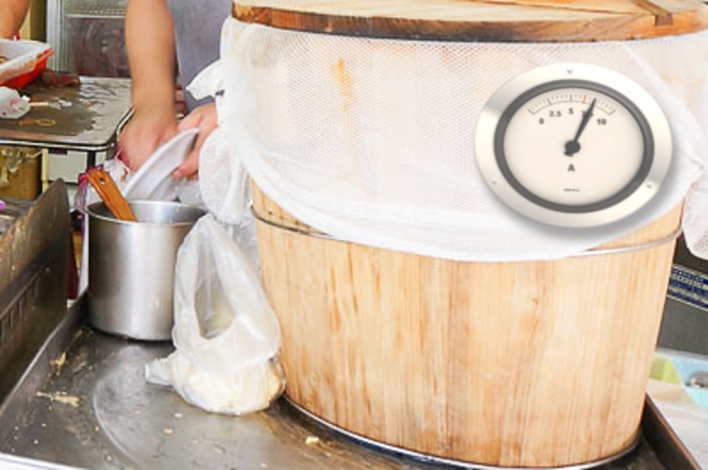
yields 7.5 A
